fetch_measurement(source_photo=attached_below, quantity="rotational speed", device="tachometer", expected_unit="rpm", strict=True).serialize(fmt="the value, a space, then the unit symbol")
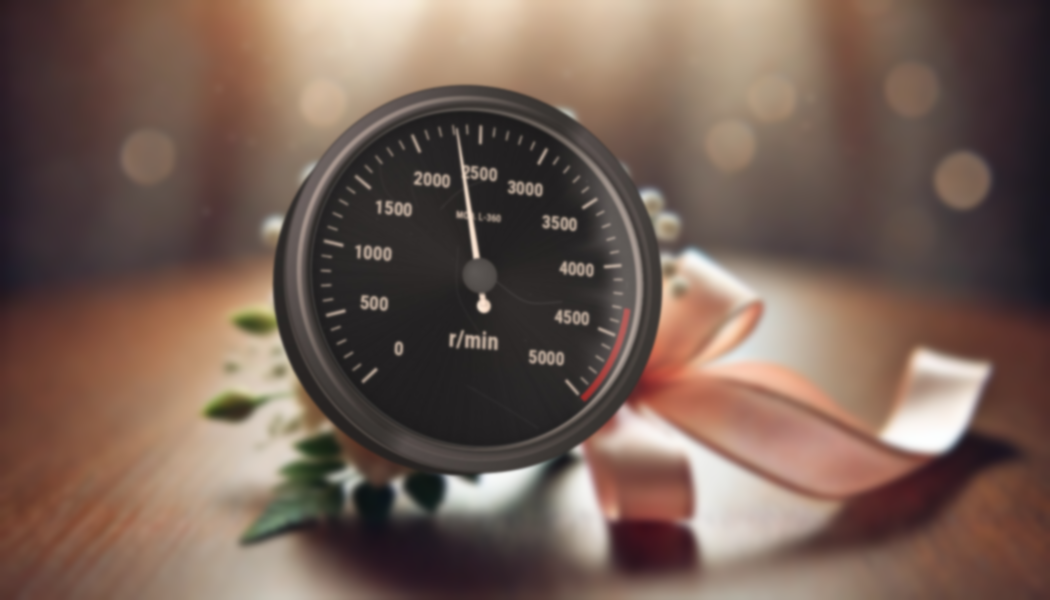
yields 2300 rpm
